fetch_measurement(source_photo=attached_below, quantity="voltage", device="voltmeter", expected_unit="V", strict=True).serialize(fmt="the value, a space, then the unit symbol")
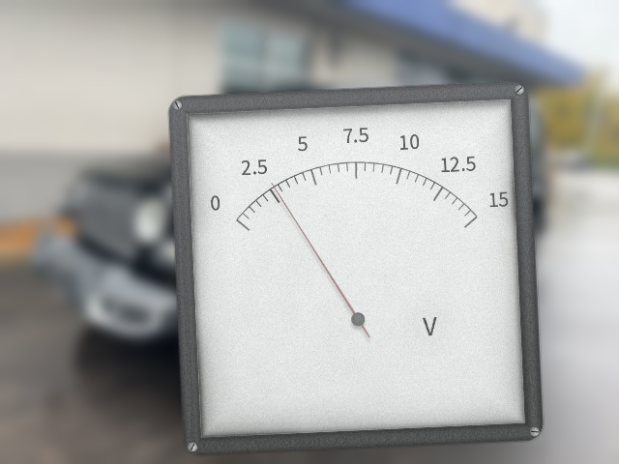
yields 2.75 V
